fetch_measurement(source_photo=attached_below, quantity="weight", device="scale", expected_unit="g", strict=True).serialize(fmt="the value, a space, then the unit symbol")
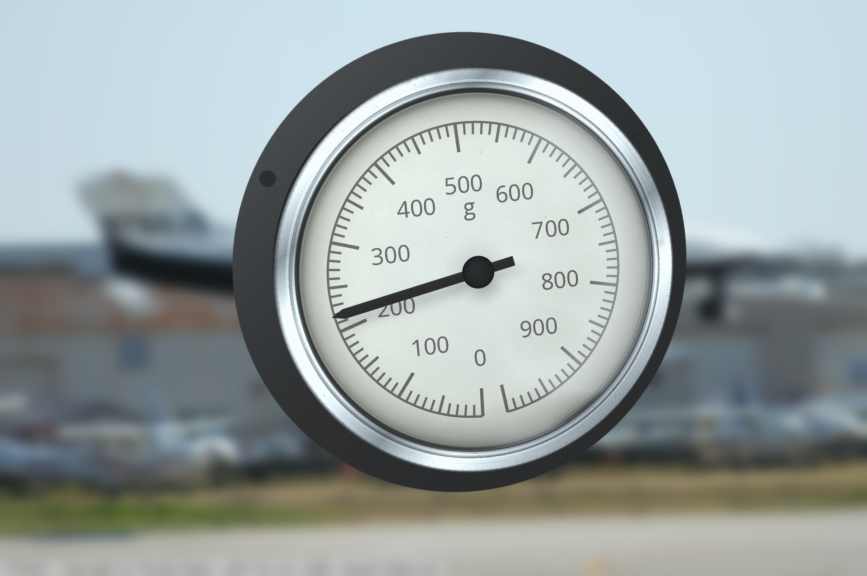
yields 220 g
